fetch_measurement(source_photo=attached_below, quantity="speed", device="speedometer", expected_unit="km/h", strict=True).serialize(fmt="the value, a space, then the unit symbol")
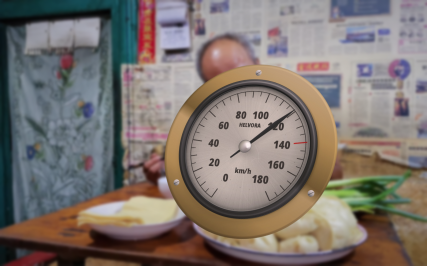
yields 120 km/h
